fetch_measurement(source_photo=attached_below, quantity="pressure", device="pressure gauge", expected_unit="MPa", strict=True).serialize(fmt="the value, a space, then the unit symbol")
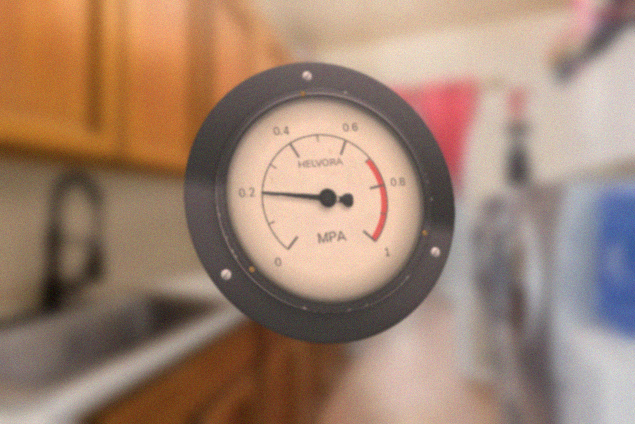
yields 0.2 MPa
